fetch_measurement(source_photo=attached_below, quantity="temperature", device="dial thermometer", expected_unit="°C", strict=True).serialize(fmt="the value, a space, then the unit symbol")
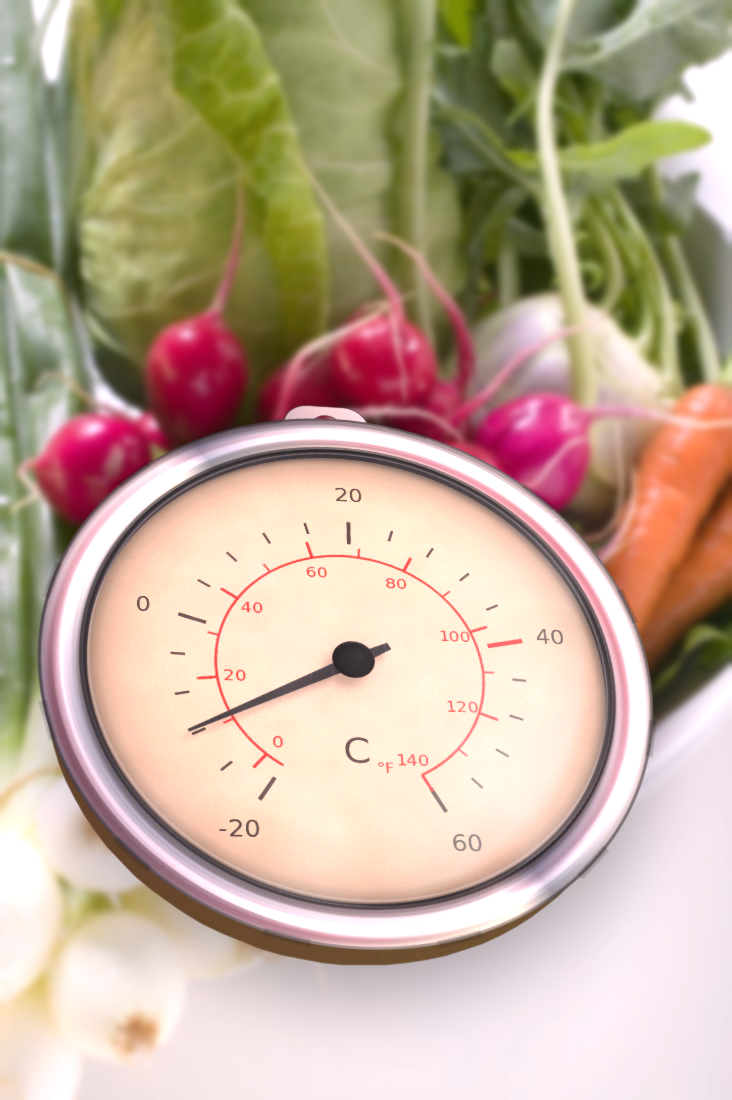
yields -12 °C
